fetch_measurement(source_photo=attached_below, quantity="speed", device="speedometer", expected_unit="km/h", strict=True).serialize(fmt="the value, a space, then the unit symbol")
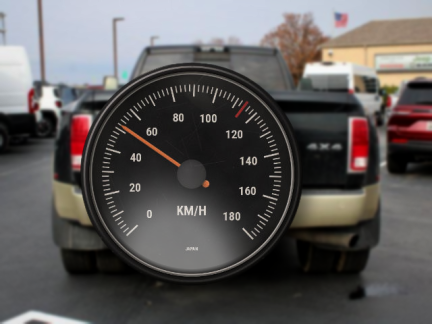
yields 52 km/h
